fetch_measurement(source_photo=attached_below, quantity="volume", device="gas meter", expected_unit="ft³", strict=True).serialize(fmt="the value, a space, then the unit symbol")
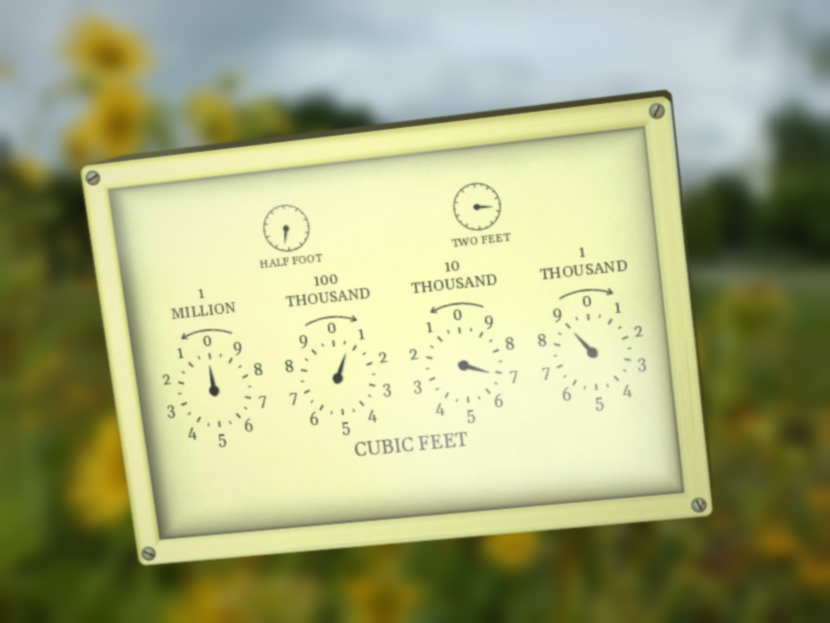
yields 6900 ft³
